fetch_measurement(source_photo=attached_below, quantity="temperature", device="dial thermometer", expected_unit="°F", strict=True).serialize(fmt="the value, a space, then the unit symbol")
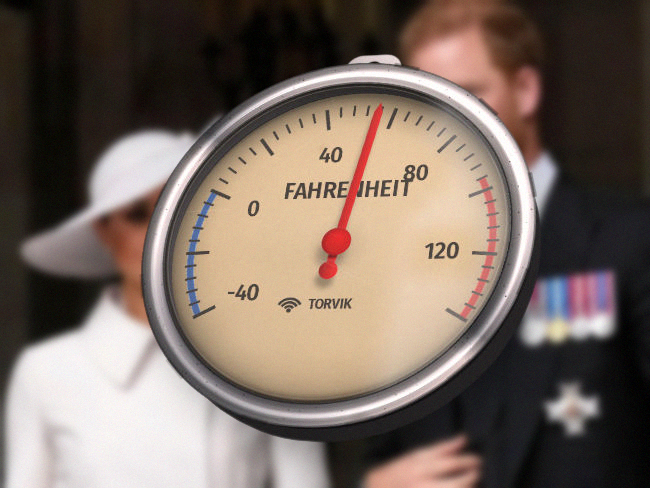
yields 56 °F
